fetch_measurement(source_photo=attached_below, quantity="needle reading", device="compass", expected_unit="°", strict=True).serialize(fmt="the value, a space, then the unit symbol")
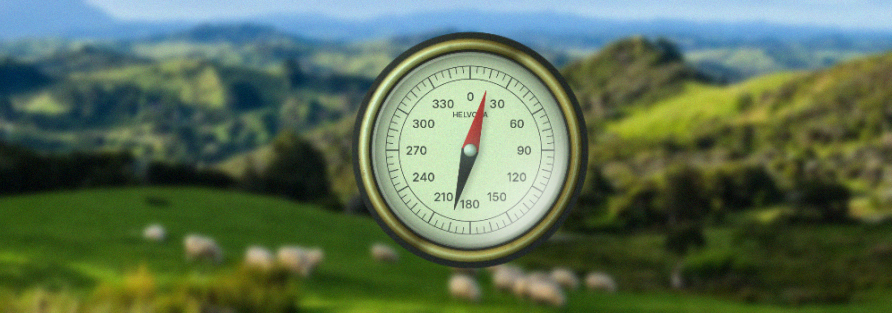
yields 15 °
